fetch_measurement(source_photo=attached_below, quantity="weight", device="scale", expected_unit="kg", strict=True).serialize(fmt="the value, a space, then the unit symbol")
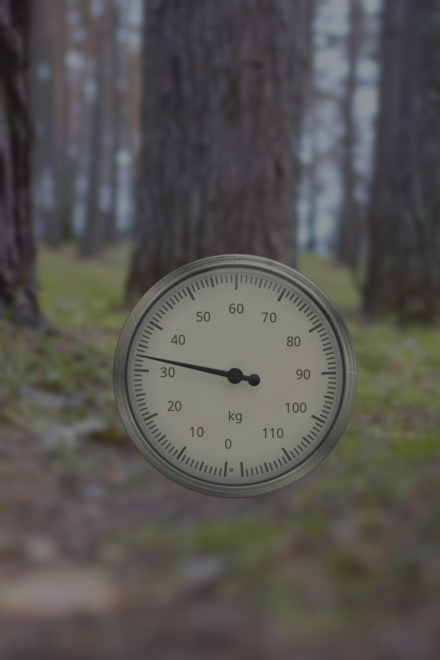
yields 33 kg
